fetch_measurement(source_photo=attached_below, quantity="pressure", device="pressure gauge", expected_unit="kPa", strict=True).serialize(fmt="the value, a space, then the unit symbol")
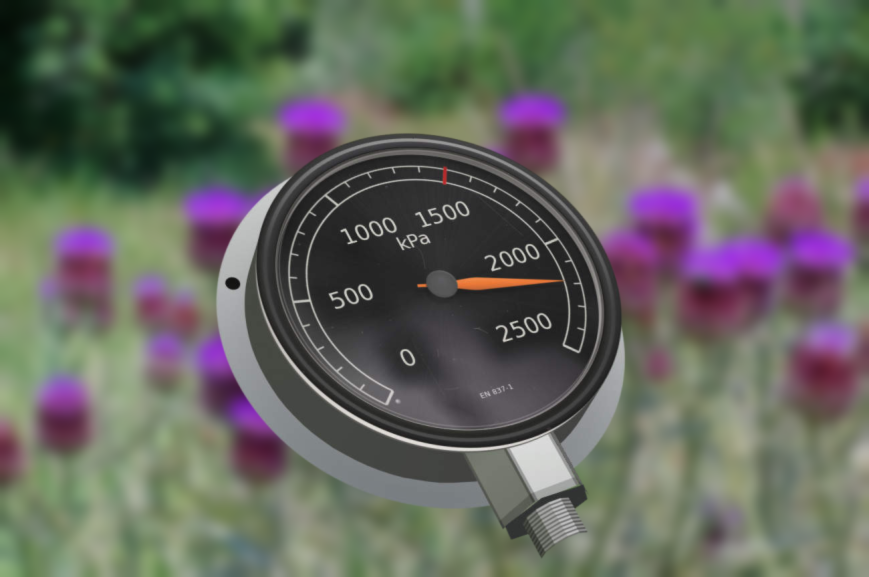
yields 2200 kPa
